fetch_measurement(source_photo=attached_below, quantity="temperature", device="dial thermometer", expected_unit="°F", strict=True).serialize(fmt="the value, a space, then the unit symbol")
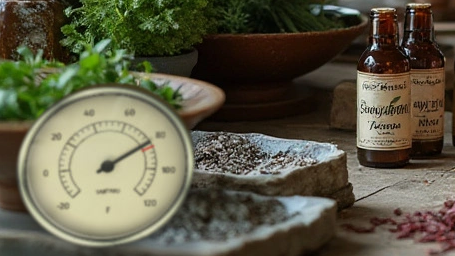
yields 80 °F
